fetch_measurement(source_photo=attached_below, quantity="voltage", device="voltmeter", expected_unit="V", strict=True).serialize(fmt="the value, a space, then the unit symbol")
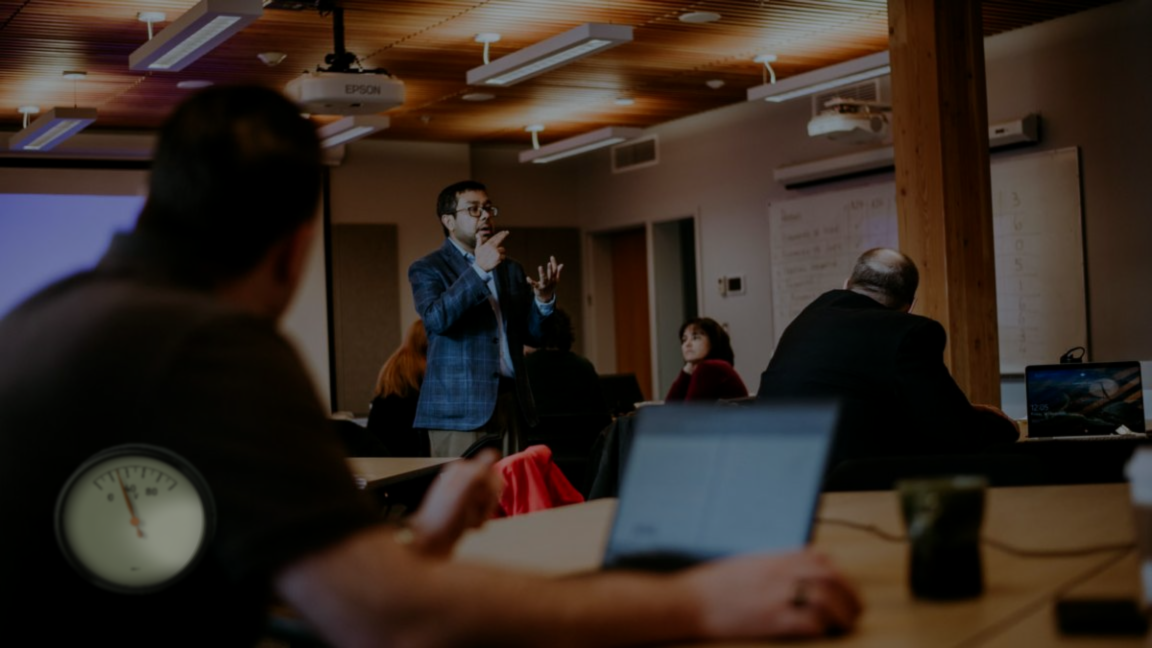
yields 30 V
